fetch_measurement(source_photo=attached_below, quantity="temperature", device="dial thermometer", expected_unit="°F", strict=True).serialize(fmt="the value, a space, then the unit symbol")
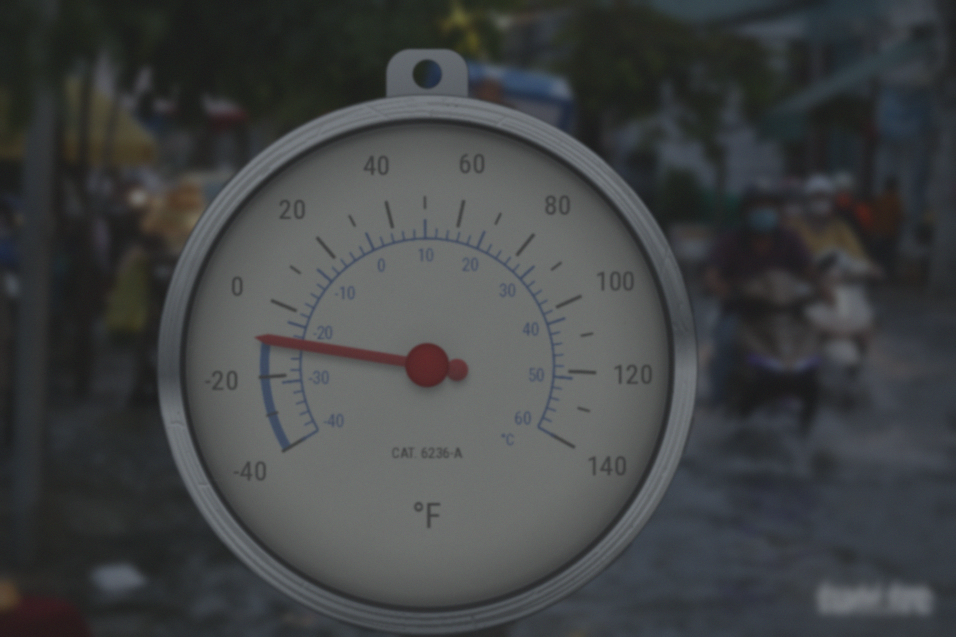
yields -10 °F
